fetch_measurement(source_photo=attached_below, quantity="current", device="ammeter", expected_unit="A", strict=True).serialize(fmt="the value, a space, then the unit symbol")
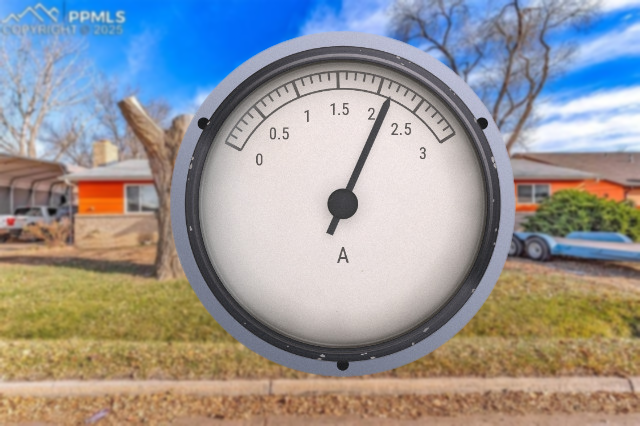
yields 2.15 A
